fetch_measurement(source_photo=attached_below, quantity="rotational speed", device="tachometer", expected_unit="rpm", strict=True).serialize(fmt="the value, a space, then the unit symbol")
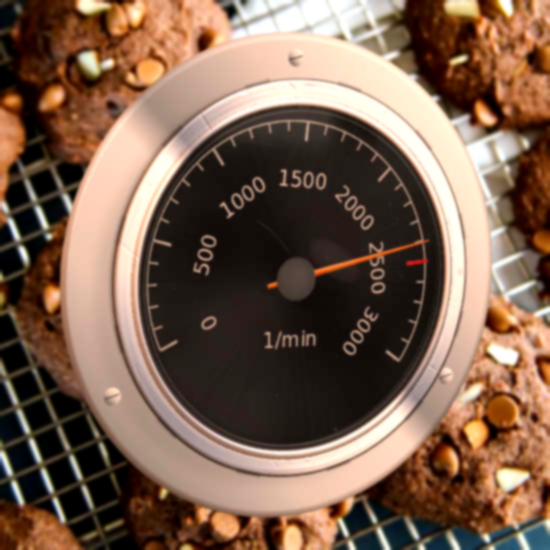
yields 2400 rpm
